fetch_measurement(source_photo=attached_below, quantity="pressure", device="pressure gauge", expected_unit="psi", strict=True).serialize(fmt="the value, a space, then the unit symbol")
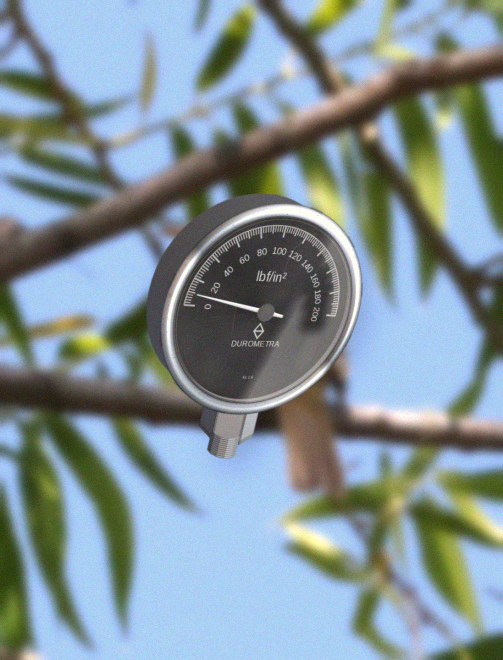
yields 10 psi
